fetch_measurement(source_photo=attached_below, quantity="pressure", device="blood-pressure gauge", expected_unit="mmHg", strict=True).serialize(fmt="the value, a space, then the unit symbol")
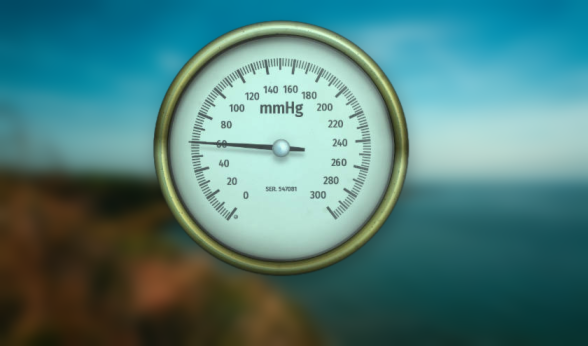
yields 60 mmHg
